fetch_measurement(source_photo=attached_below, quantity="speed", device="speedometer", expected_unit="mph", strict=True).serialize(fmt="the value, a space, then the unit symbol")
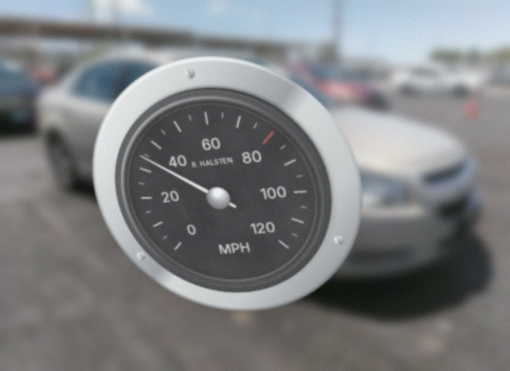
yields 35 mph
